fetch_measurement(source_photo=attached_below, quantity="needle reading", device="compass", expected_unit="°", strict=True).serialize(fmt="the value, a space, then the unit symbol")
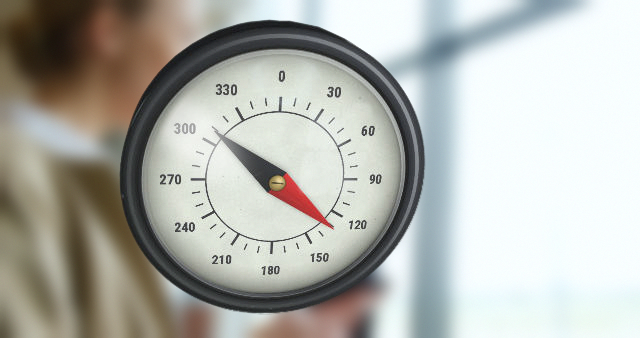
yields 130 °
